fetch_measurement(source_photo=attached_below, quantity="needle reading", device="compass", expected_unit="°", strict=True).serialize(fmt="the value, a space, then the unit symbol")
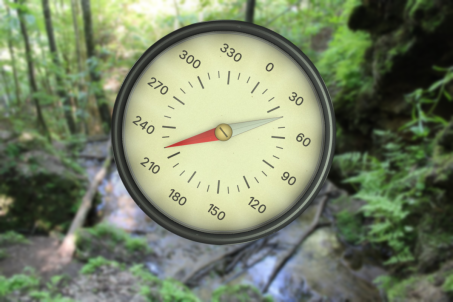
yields 220 °
